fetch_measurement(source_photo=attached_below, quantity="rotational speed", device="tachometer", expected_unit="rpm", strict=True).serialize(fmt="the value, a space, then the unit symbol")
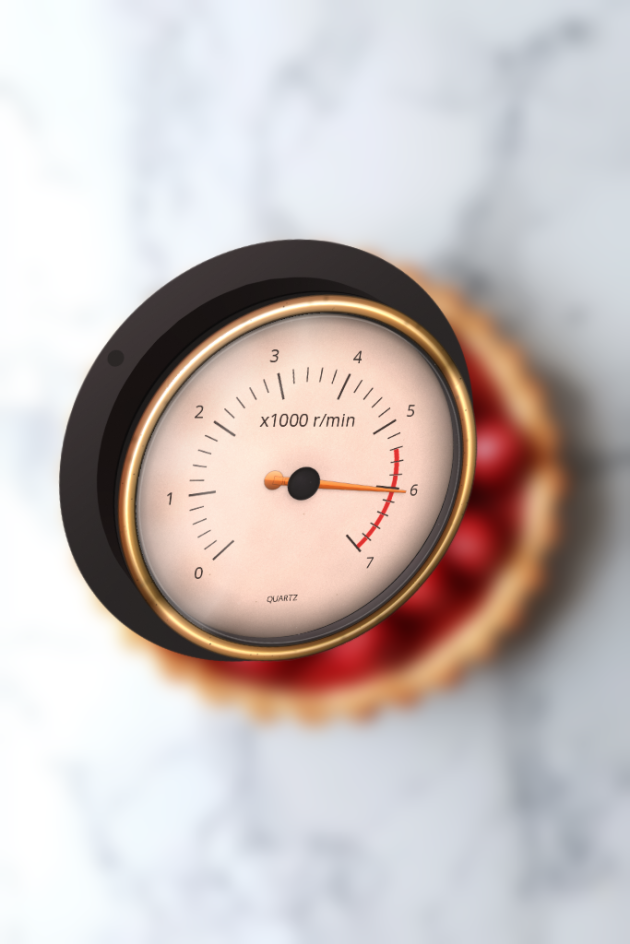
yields 6000 rpm
